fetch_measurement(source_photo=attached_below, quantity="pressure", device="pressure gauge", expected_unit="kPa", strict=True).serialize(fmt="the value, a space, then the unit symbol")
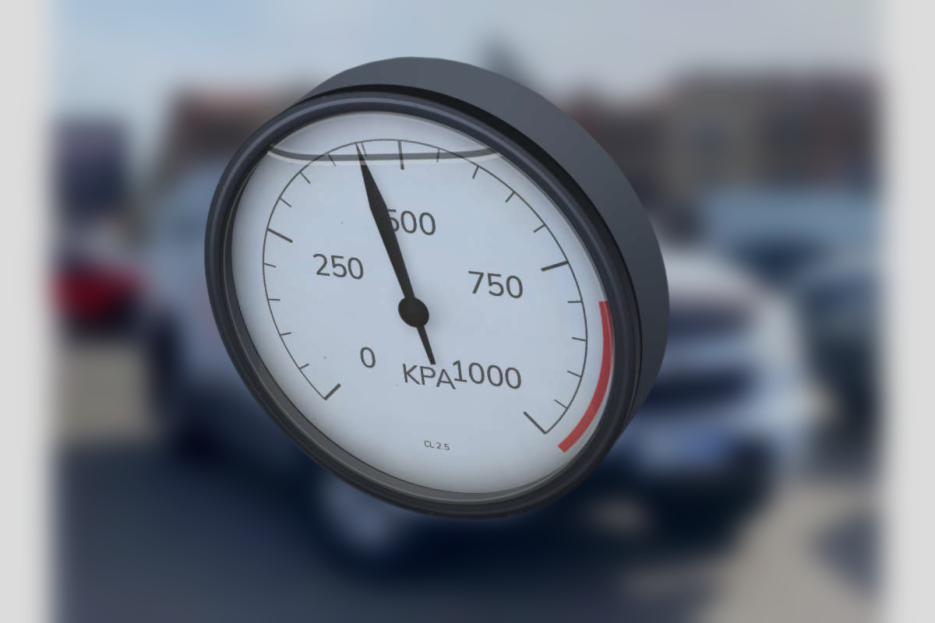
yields 450 kPa
